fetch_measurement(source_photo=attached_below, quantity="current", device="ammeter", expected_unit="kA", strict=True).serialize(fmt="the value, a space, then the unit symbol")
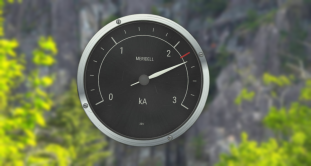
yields 2.3 kA
